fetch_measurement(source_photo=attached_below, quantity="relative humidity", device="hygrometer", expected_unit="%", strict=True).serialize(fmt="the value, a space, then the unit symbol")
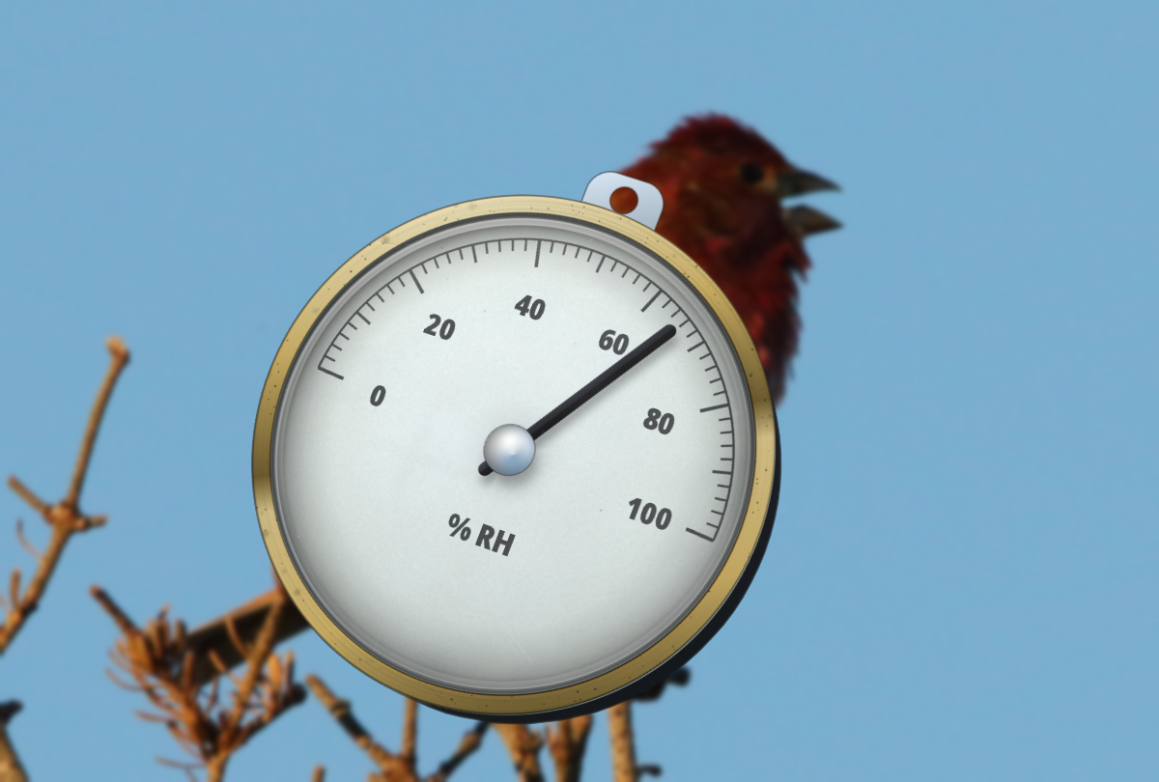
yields 66 %
